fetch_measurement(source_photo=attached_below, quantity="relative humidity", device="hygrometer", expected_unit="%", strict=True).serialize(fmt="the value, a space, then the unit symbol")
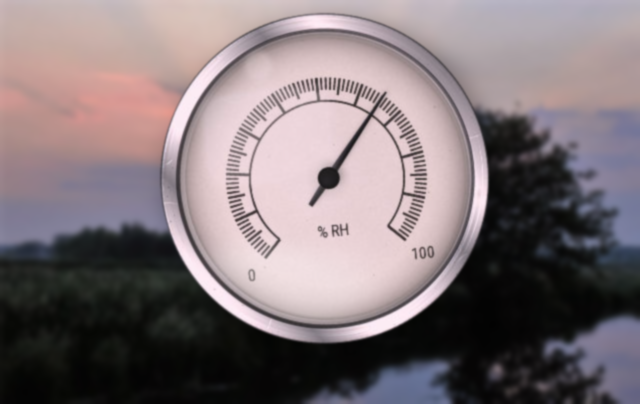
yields 65 %
